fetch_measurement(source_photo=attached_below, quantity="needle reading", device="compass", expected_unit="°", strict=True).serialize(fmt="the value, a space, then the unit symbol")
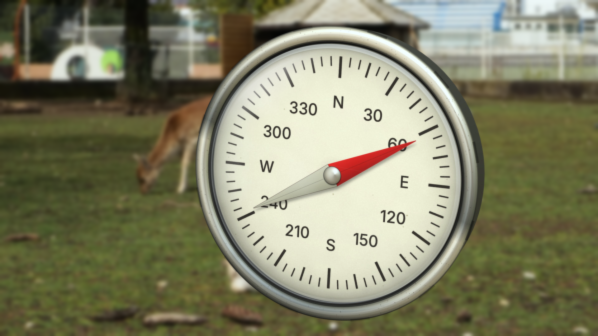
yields 62.5 °
